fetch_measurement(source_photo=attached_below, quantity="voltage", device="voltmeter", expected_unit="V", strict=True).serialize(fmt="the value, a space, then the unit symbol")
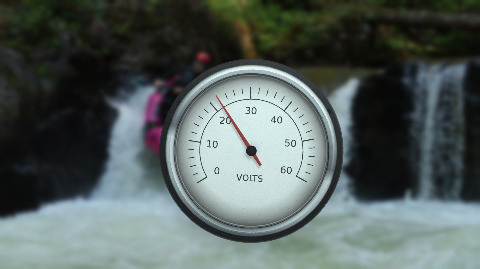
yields 22 V
